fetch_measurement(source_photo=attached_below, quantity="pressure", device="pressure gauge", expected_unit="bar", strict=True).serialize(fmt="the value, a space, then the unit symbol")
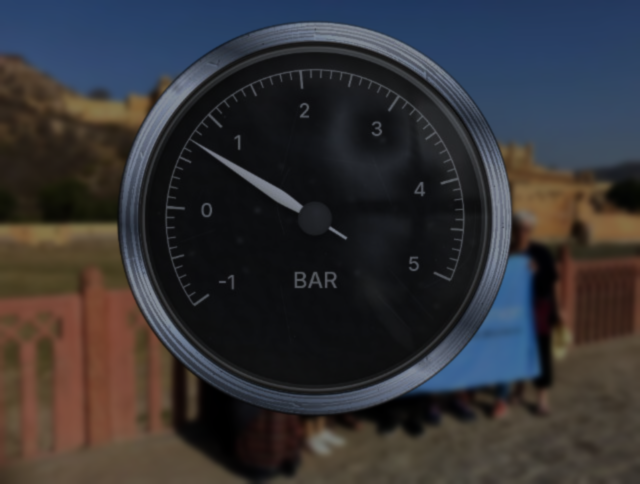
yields 0.7 bar
